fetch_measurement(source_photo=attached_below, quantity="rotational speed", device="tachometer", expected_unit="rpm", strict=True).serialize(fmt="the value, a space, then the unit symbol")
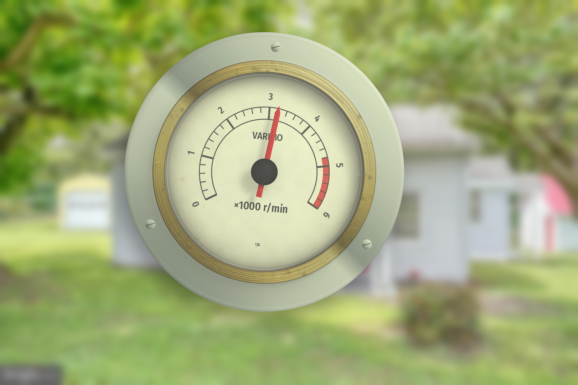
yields 3200 rpm
